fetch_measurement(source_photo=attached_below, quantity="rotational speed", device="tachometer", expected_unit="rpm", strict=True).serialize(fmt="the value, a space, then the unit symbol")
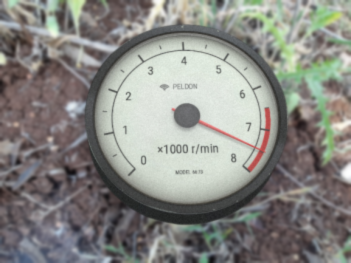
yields 7500 rpm
